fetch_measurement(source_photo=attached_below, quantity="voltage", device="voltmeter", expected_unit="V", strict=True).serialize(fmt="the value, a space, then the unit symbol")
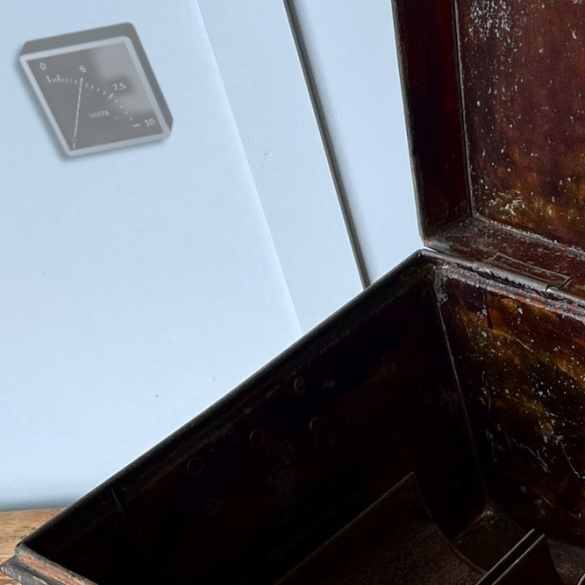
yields 5 V
